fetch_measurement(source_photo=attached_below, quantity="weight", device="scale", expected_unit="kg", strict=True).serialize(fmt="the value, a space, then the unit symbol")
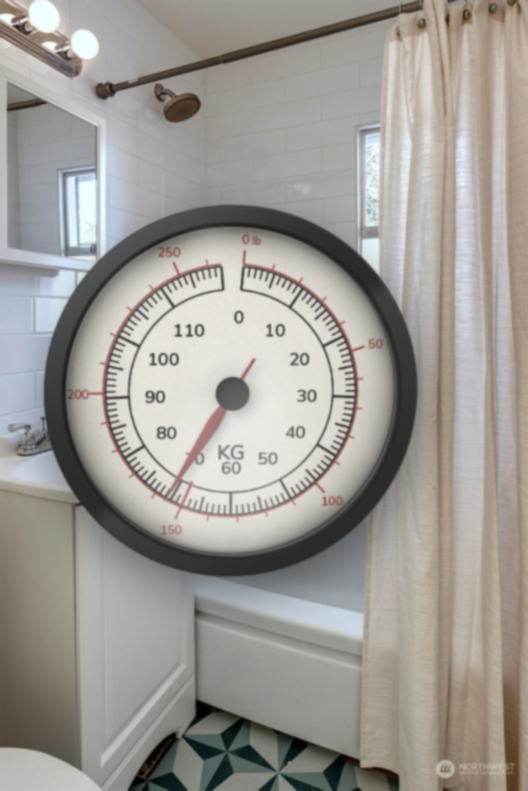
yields 71 kg
